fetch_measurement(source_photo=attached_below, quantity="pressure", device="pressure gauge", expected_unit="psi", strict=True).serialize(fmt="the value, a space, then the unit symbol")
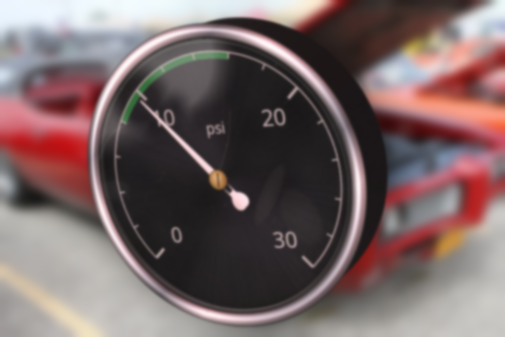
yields 10 psi
